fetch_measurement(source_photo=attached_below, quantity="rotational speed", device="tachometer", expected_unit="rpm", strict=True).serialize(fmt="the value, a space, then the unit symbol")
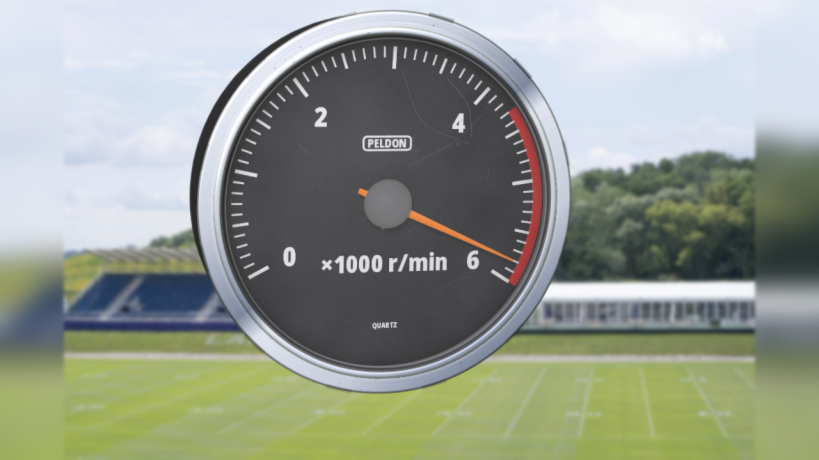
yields 5800 rpm
